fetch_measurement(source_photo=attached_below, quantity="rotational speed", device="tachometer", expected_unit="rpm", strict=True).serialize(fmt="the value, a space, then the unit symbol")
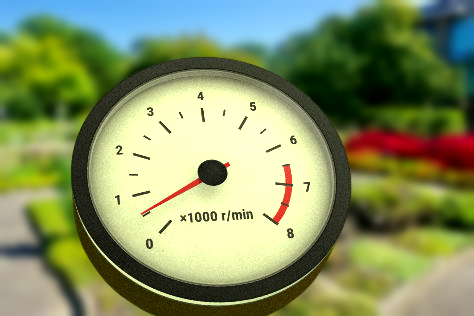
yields 500 rpm
